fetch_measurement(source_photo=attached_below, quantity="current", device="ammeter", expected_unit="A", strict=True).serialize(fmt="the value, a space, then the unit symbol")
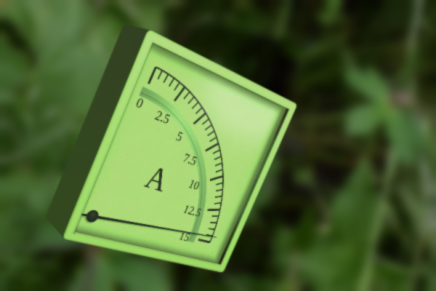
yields 14.5 A
